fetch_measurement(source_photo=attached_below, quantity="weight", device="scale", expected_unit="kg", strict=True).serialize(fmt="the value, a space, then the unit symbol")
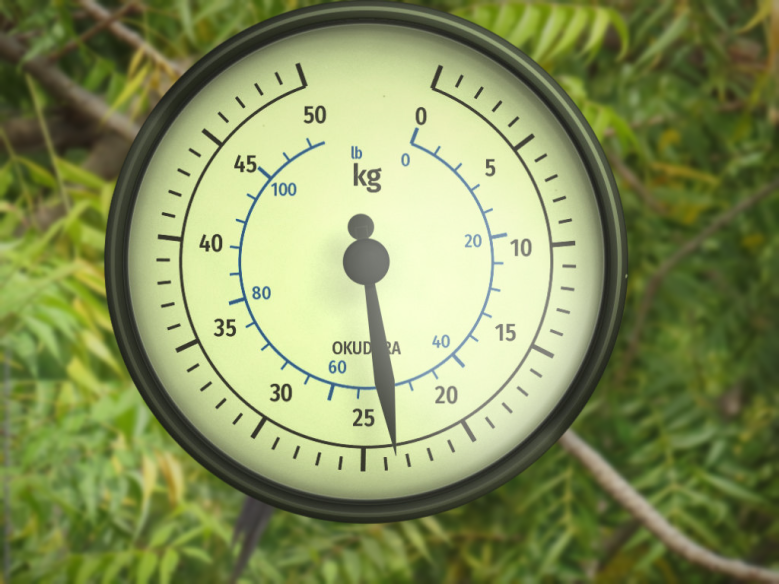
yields 23.5 kg
